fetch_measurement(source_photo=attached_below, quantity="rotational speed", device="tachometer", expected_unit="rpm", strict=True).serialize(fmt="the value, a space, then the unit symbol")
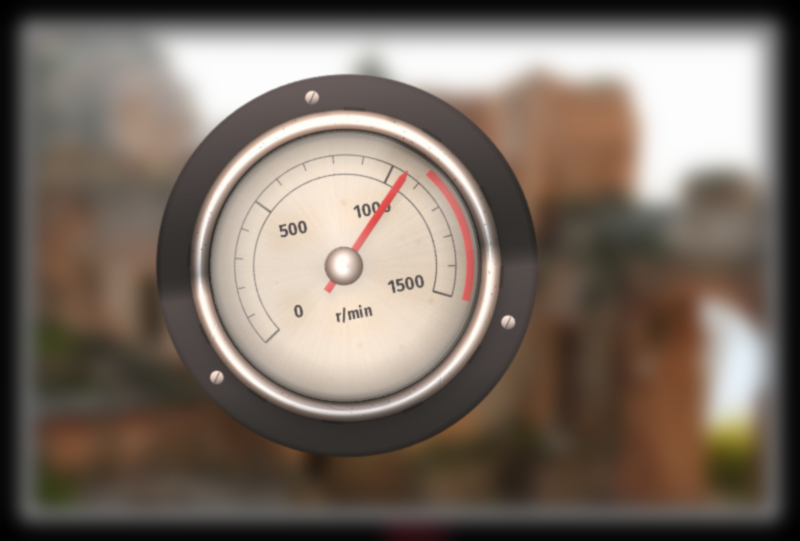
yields 1050 rpm
